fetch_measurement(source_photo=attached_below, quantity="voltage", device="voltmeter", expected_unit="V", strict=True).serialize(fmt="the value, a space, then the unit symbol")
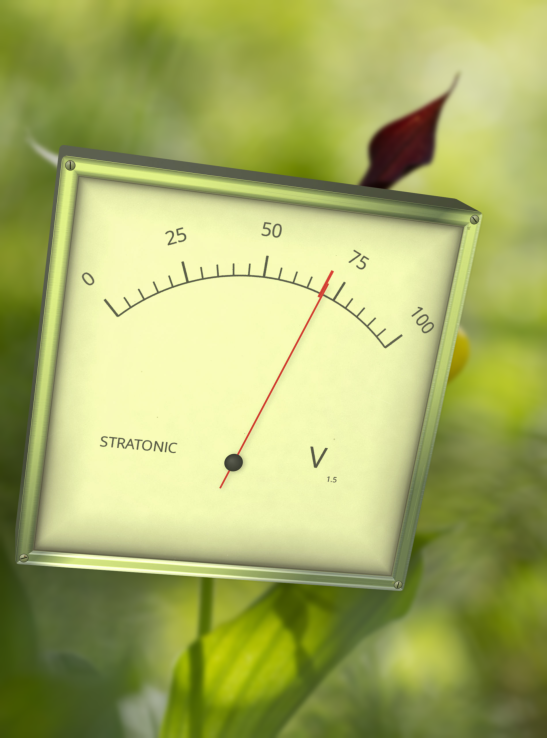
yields 70 V
